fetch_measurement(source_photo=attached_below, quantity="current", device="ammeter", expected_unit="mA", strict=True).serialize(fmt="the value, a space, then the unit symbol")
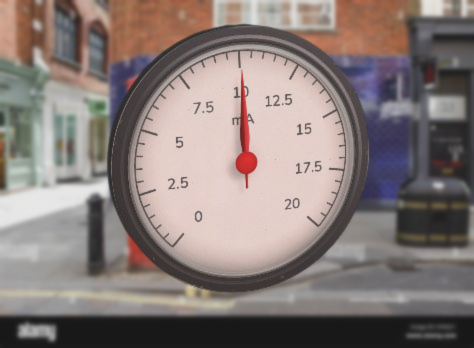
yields 10 mA
